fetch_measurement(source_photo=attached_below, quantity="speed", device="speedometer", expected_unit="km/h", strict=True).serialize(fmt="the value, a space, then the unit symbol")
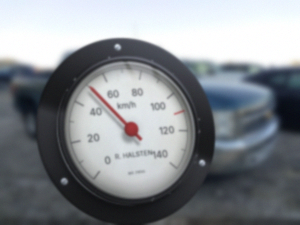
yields 50 km/h
